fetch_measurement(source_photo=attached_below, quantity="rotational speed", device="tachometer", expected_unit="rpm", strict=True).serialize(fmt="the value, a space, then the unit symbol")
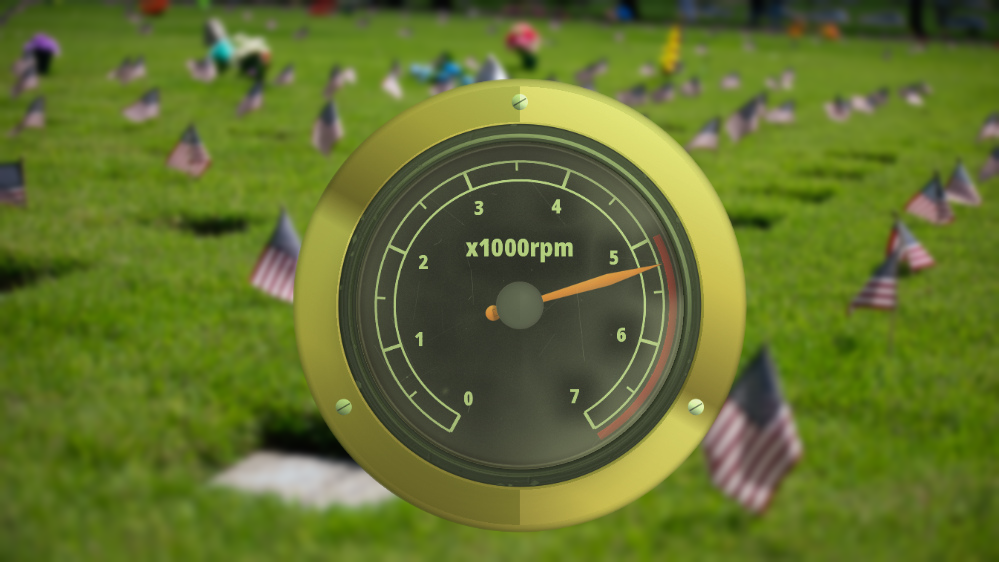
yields 5250 rpm
